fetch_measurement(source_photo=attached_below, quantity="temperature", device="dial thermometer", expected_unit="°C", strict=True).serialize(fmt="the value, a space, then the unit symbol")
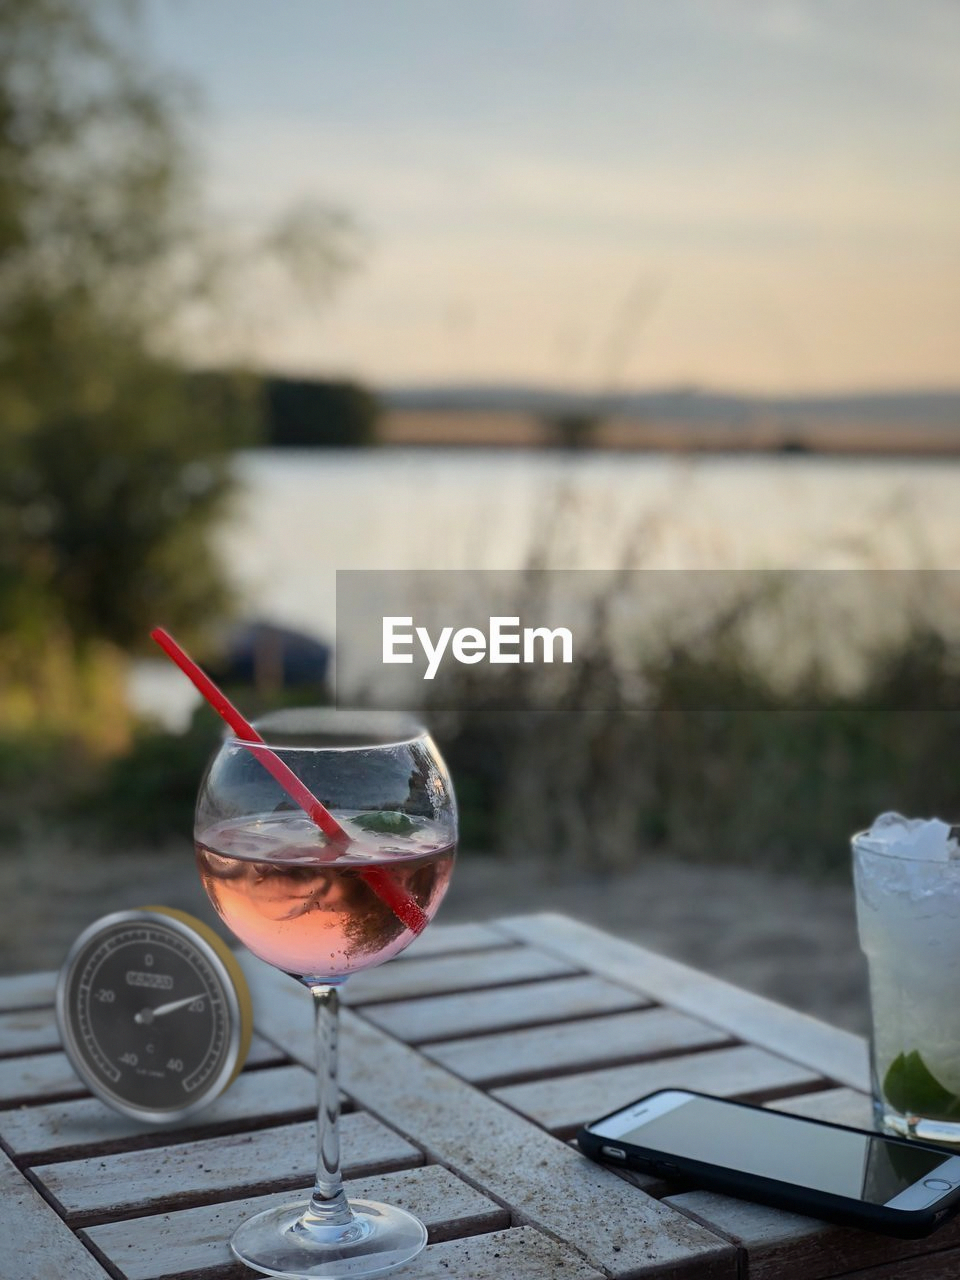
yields 18 °C
